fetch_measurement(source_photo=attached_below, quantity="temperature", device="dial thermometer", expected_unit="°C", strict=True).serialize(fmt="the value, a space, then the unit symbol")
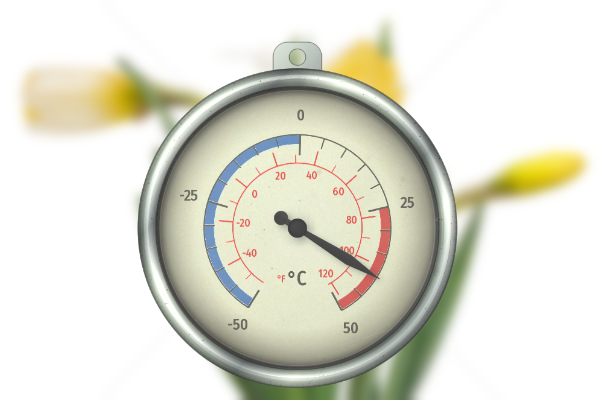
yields 40 °C
